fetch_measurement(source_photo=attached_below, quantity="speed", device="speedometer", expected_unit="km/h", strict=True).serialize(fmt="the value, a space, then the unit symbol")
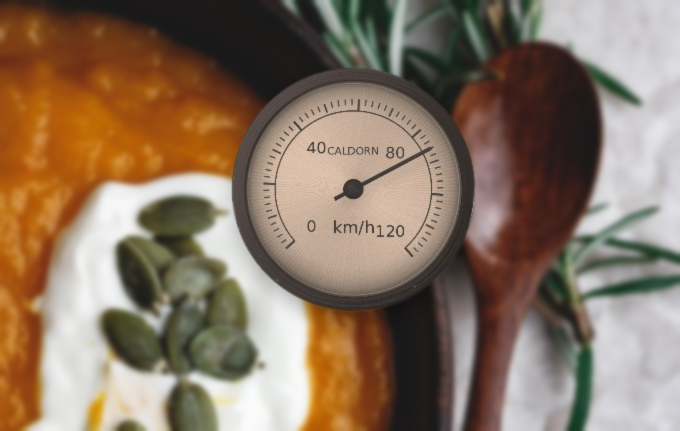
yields 86 km/h
